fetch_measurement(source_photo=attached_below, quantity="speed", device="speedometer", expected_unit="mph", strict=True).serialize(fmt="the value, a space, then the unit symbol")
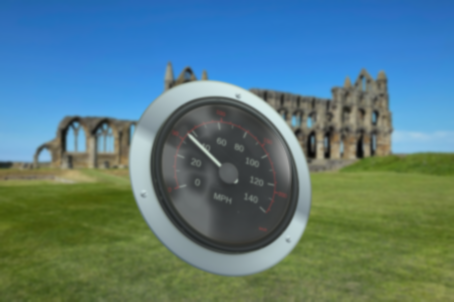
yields 35 mph
